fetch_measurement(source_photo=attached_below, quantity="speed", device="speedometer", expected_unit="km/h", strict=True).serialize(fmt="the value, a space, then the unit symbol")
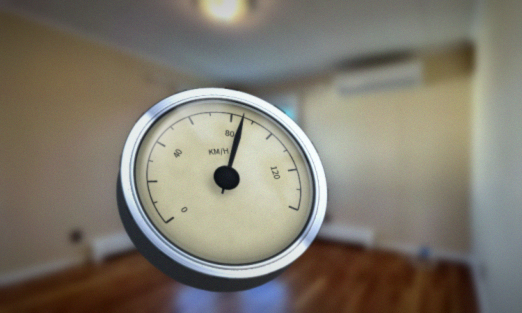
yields 85 km/h
